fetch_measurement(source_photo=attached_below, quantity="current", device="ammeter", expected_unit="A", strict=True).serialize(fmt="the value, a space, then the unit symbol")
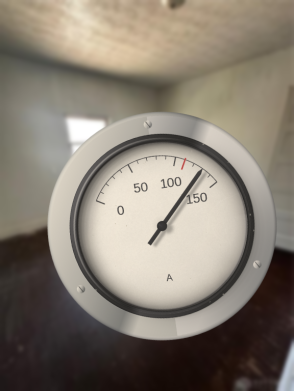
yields 130 A
